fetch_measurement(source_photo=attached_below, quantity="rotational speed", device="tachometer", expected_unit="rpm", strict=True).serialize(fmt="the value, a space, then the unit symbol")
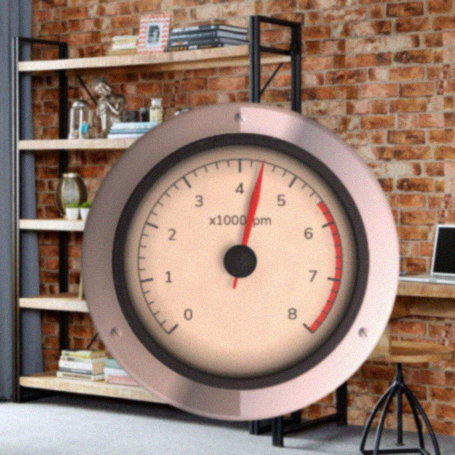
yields 4400 rpm
